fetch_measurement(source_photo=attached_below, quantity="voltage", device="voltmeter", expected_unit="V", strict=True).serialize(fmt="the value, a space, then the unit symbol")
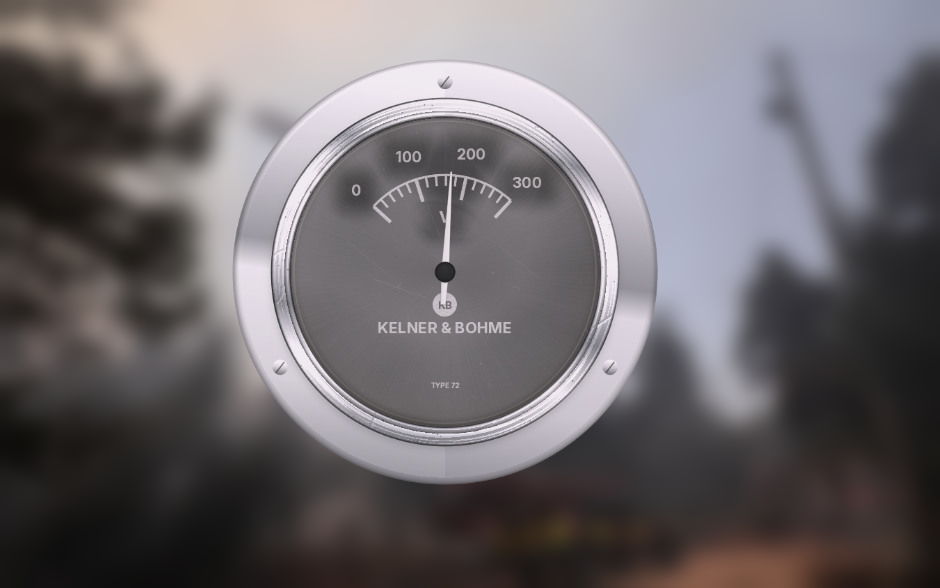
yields 170 V
